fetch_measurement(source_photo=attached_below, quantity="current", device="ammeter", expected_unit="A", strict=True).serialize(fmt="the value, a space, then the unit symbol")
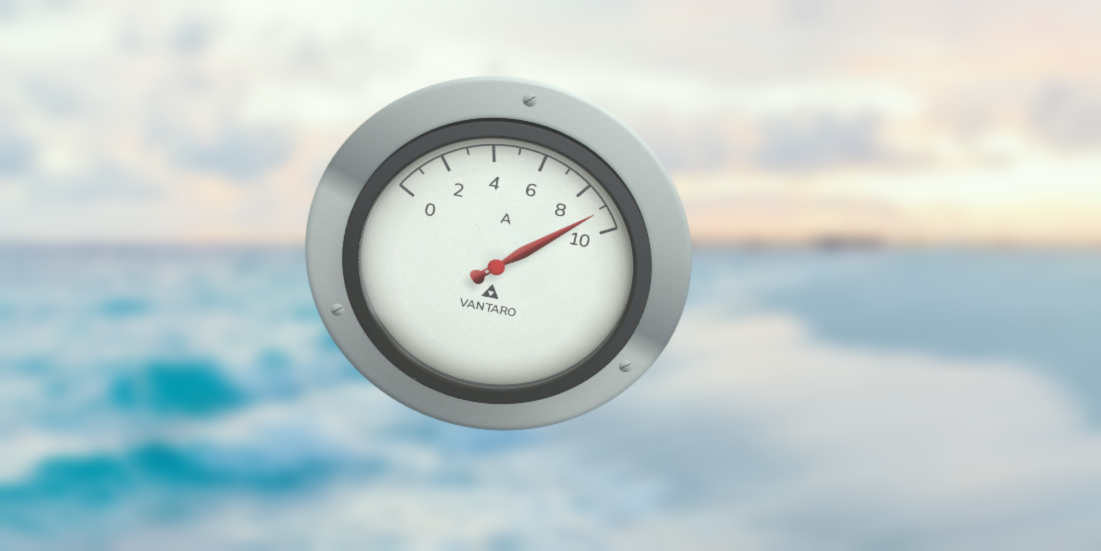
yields 9 A
